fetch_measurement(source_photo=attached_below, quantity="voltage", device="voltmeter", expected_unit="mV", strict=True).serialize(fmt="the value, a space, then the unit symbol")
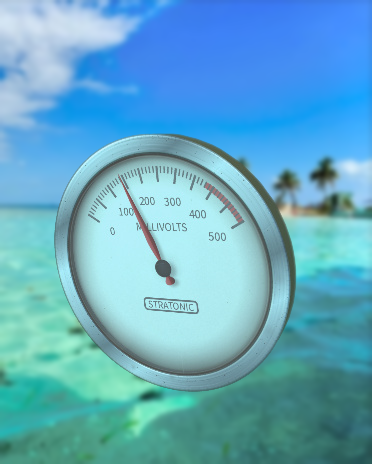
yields 150 mV
